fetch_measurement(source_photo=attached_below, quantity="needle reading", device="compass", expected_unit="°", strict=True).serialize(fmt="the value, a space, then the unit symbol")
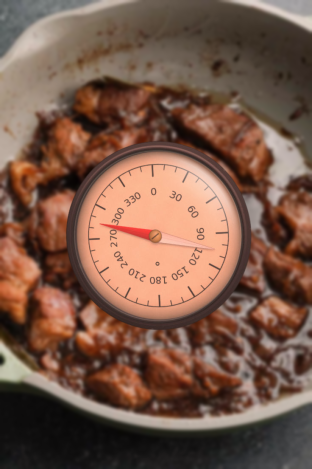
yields 285 °
